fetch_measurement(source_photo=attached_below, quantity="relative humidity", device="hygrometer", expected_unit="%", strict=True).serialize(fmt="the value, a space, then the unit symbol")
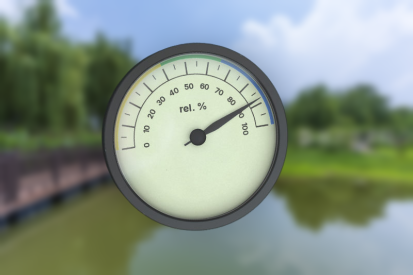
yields 87.5 %
